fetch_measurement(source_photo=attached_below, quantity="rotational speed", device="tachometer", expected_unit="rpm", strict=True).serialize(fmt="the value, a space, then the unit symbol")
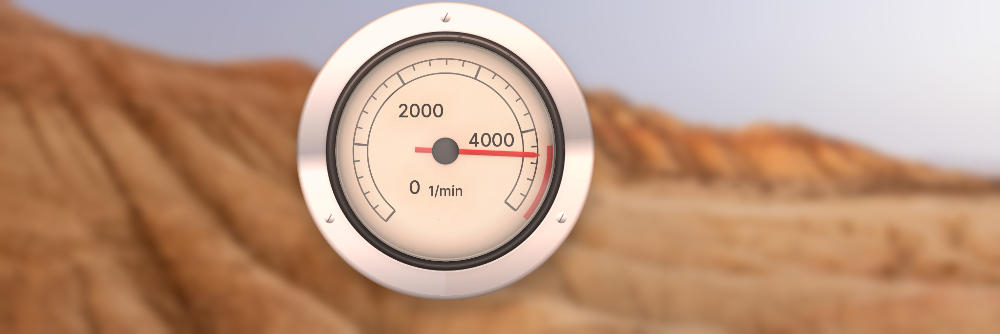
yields 4300 rpm
